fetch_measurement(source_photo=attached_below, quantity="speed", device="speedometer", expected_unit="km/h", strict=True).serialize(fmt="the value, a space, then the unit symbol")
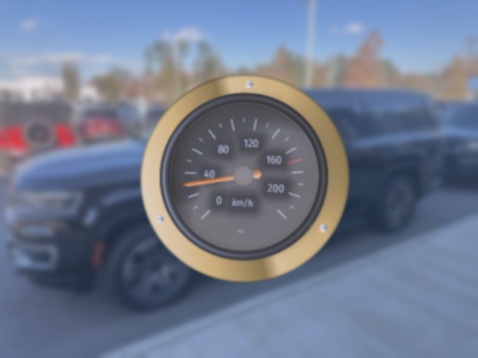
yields 30 km/h
